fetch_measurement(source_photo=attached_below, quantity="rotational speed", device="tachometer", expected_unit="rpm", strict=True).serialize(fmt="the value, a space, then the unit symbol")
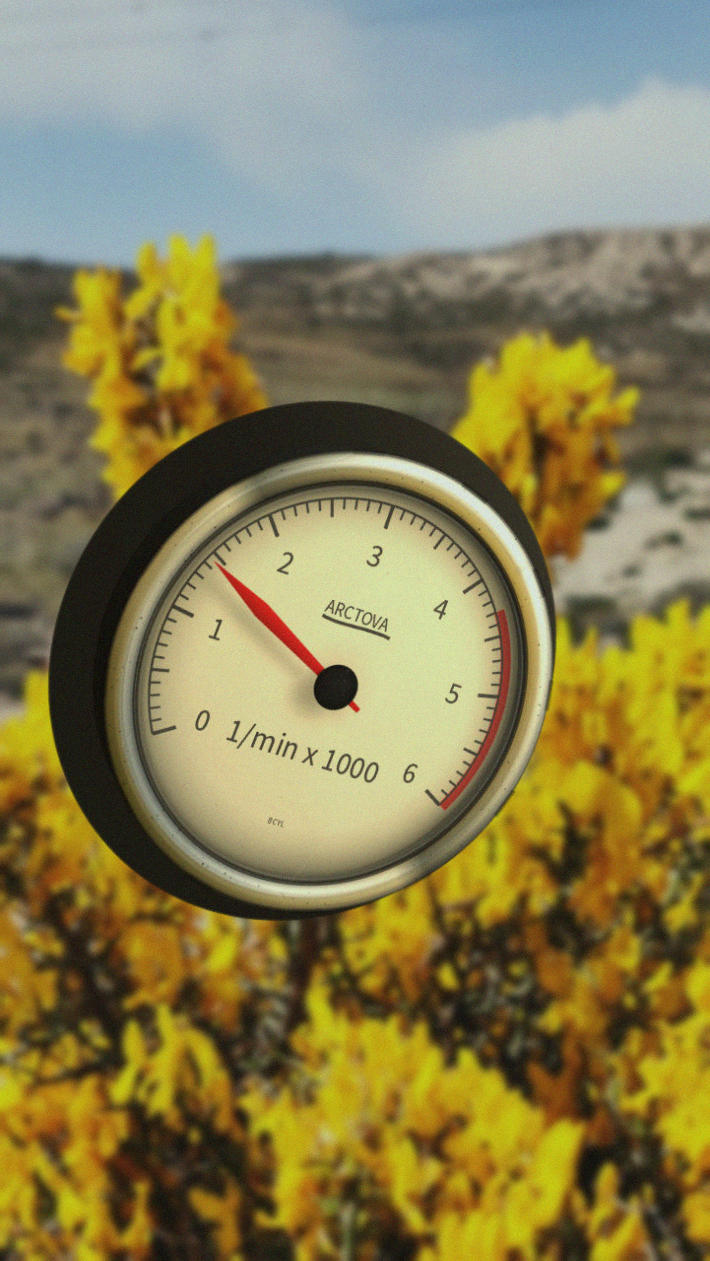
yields 1450 rpm
